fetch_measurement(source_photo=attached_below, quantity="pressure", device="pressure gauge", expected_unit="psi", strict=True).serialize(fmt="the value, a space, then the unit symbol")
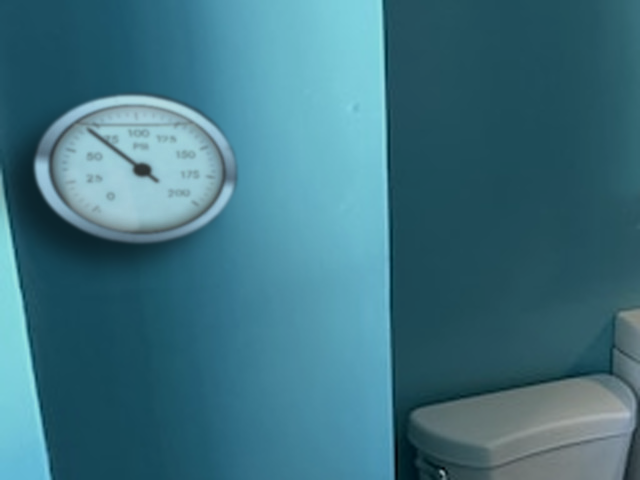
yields 70 psi
